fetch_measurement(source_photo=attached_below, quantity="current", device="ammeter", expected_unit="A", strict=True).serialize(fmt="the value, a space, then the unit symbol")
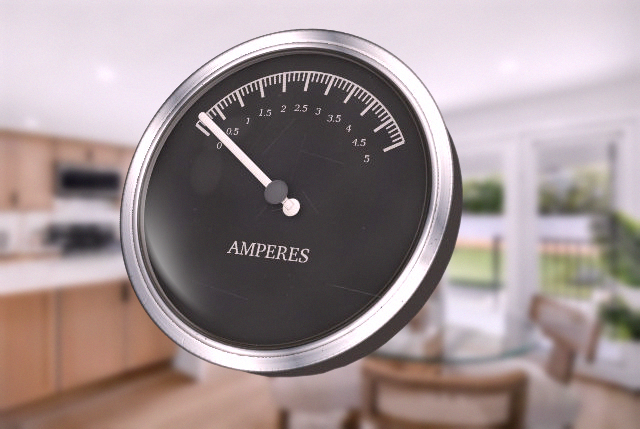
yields 0.2 A
